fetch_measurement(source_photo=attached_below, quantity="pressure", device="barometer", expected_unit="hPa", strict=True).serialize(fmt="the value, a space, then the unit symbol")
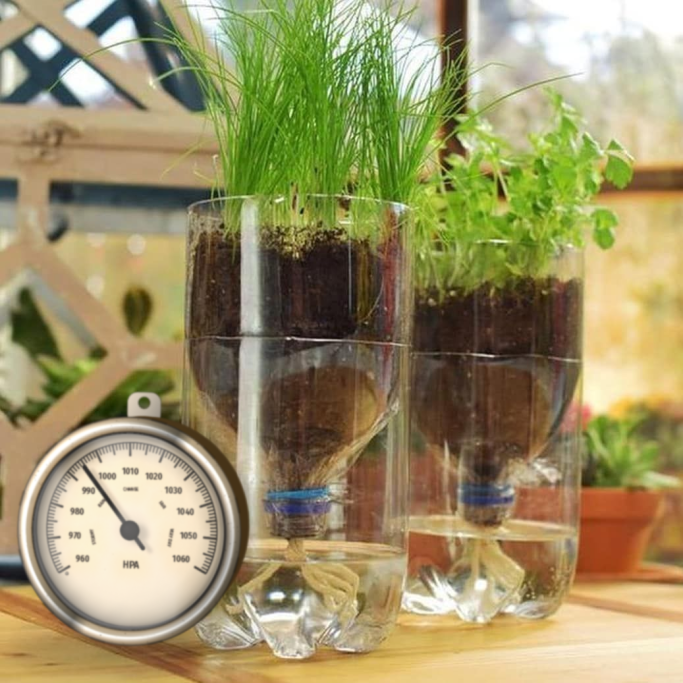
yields 995 hPa
